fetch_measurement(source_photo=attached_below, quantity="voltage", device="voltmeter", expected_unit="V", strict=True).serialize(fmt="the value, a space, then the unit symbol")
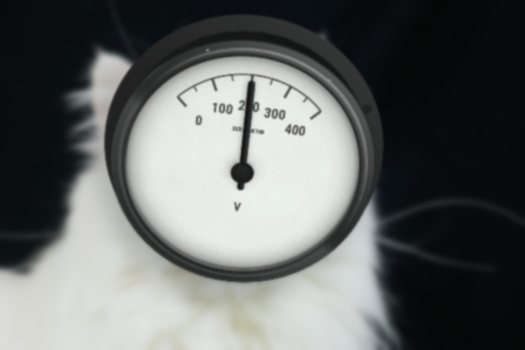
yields 200 V
